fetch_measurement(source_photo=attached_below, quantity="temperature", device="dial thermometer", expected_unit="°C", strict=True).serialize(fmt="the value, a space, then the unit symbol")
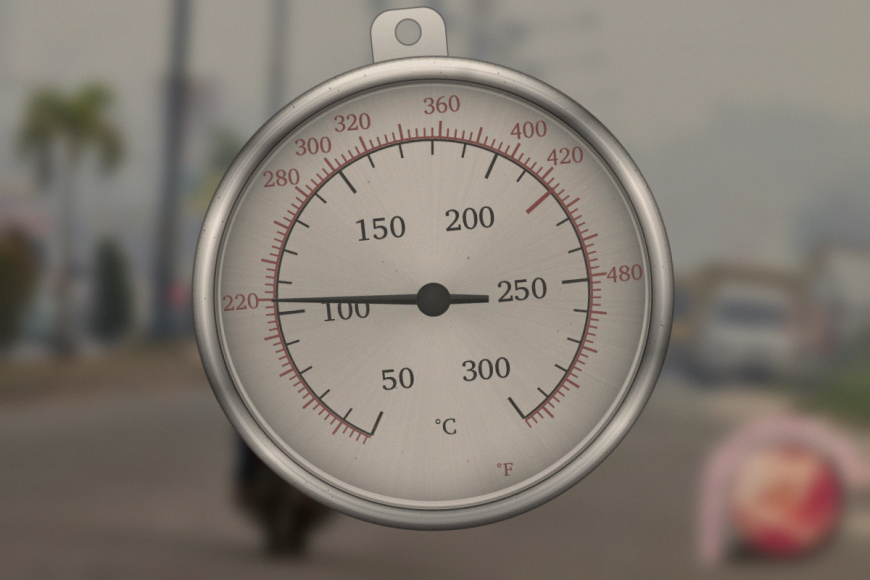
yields 105 °C
